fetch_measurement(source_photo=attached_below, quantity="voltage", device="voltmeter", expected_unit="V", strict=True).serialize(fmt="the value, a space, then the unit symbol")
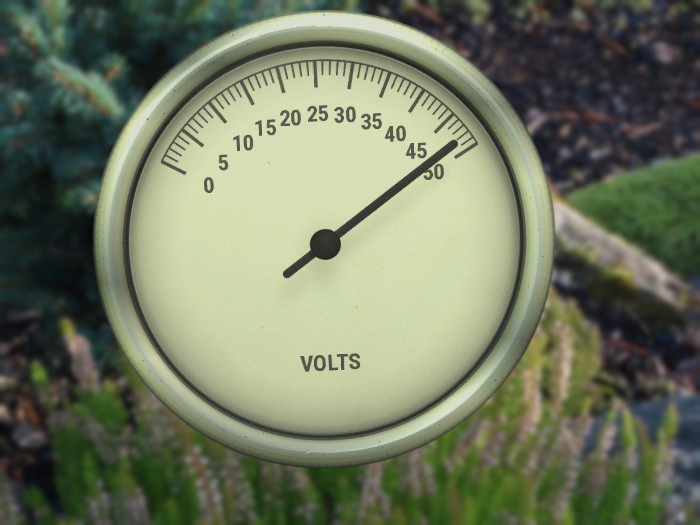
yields 48 V
